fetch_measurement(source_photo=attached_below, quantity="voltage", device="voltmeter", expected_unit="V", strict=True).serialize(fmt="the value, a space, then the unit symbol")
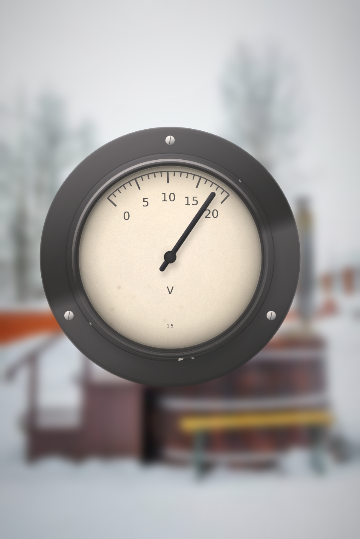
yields 18 V
